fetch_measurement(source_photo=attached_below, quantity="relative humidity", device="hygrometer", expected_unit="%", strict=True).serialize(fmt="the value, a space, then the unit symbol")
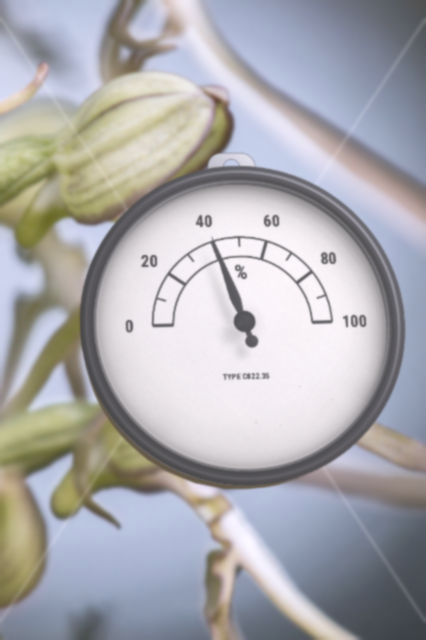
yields 40 %
